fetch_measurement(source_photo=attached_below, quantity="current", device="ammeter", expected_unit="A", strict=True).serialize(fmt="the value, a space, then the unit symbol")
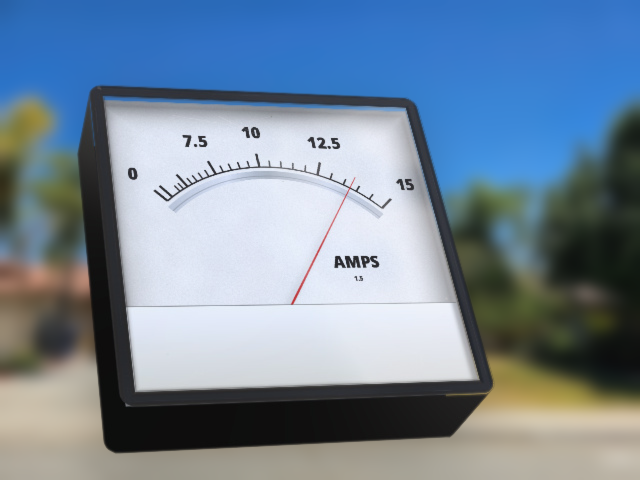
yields 13.75 A
